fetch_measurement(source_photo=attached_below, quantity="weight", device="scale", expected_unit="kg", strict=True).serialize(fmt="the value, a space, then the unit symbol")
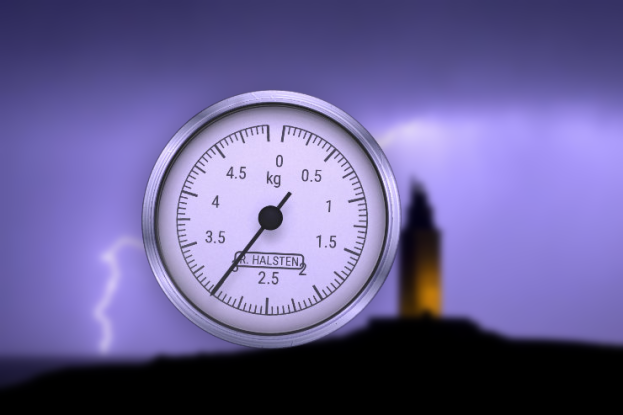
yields 3 kg
